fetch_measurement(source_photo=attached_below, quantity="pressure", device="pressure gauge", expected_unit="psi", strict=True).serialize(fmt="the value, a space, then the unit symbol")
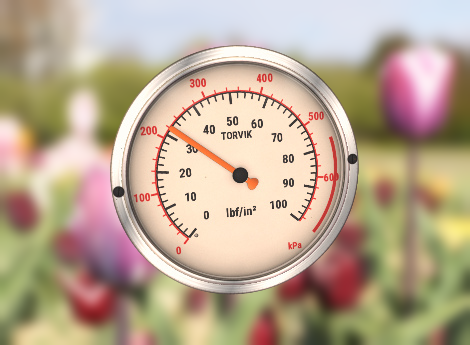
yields 32 psi
